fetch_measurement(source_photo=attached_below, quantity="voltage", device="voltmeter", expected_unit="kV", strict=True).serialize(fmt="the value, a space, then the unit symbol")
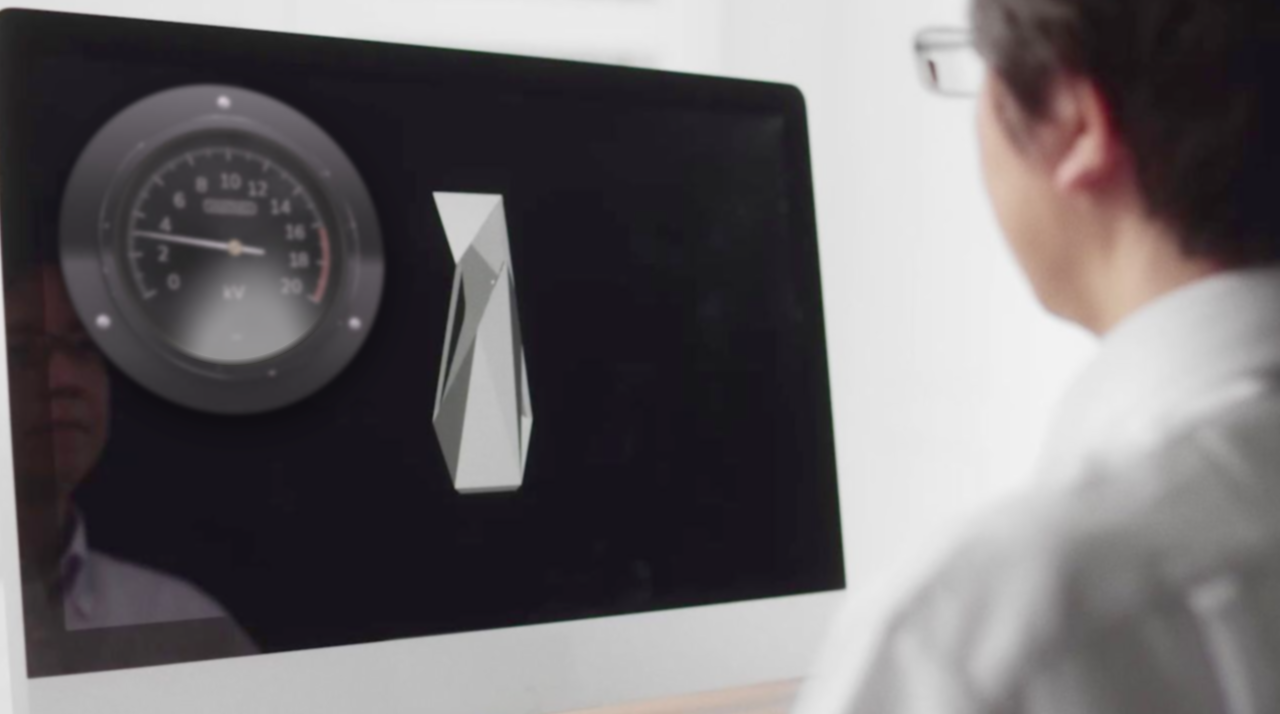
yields 3 kV
